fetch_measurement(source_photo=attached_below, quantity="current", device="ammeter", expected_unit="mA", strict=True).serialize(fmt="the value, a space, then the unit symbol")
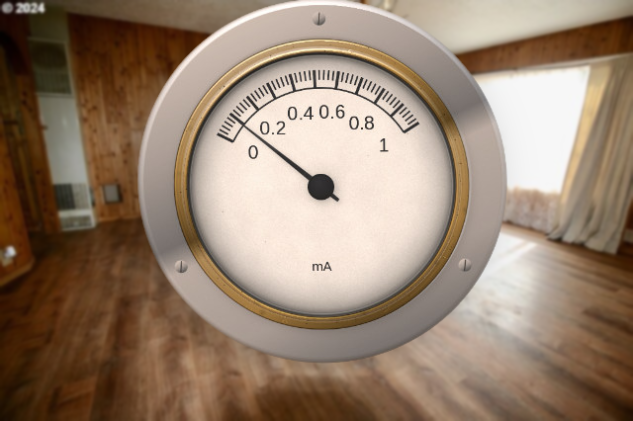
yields 0.1 mA
